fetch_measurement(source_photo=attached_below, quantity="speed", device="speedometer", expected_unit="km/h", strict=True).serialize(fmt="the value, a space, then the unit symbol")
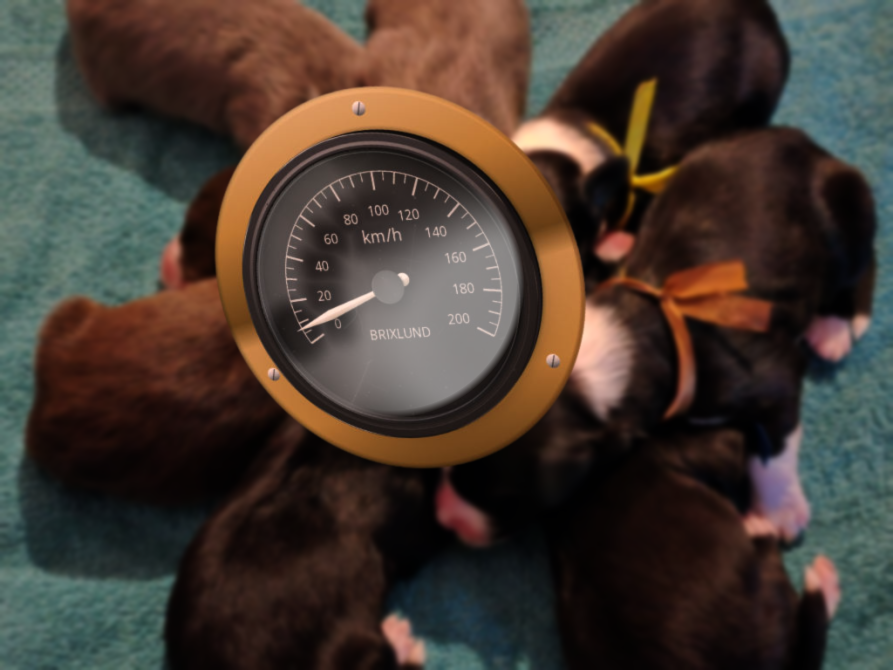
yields 7.5 km/h
